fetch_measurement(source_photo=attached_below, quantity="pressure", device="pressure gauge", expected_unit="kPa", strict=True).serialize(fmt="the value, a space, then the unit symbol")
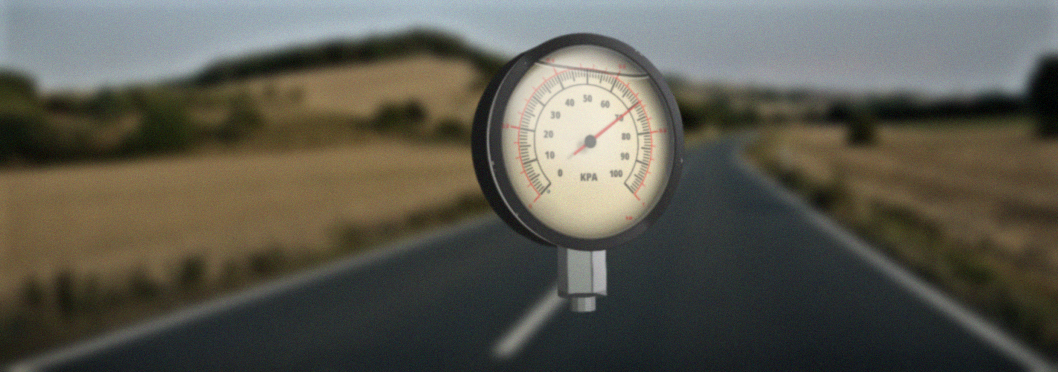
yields 70 kPa
